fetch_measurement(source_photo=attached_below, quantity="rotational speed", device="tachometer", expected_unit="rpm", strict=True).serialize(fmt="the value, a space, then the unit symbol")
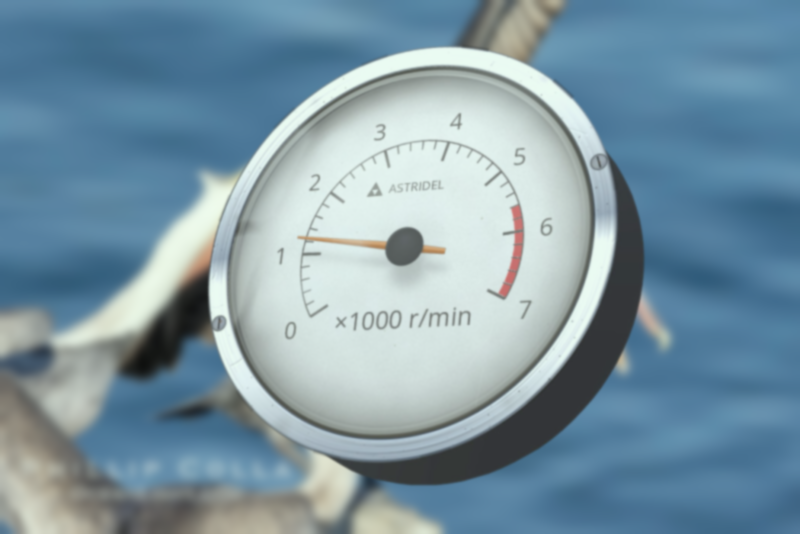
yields 1200 rpm
